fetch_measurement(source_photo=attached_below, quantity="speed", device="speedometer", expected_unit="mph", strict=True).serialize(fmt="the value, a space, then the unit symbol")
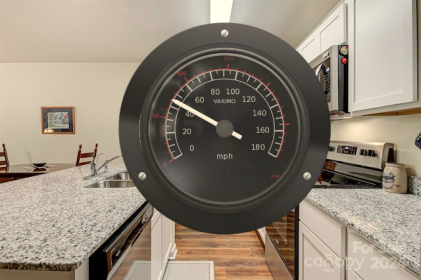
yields 45 mph
